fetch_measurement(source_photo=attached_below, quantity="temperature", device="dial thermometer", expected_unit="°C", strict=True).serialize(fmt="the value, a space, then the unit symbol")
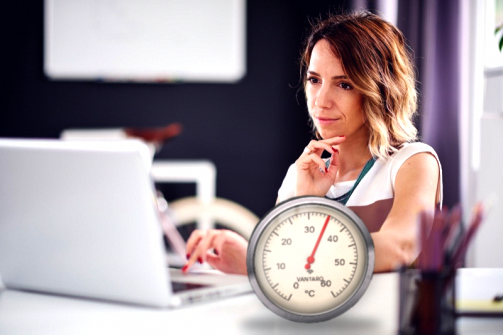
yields 35 °C
